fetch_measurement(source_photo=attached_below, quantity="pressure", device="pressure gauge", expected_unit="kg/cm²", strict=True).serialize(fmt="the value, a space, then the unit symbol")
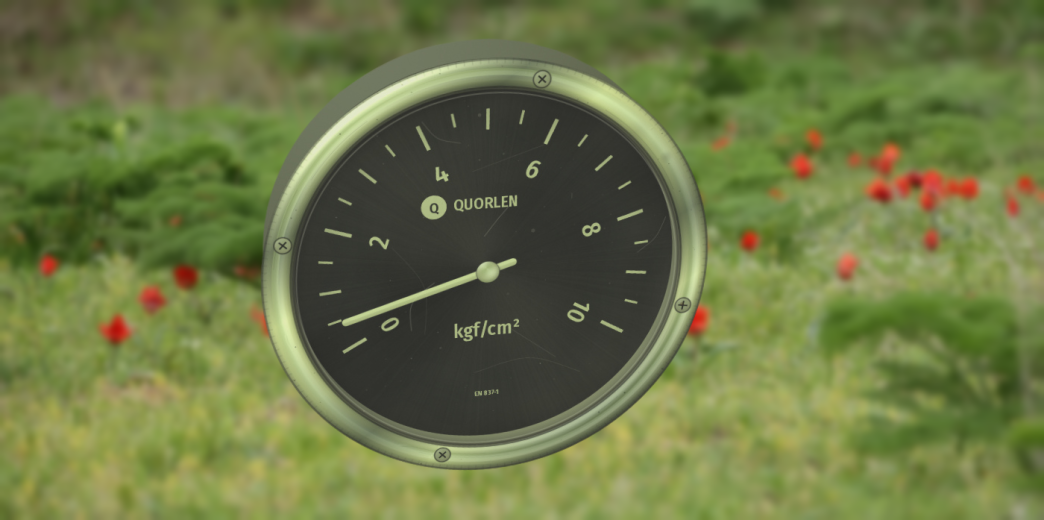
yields 0.5 kg/cm²
